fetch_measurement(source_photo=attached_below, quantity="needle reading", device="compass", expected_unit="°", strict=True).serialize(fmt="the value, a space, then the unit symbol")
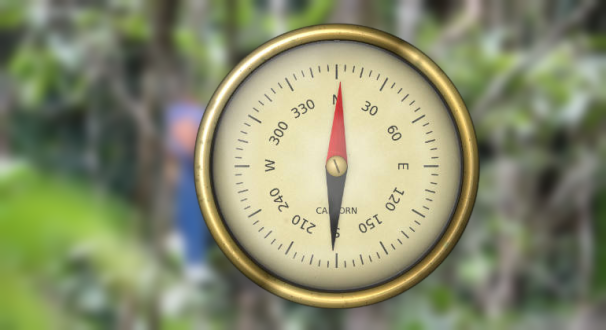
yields 2.5 °
